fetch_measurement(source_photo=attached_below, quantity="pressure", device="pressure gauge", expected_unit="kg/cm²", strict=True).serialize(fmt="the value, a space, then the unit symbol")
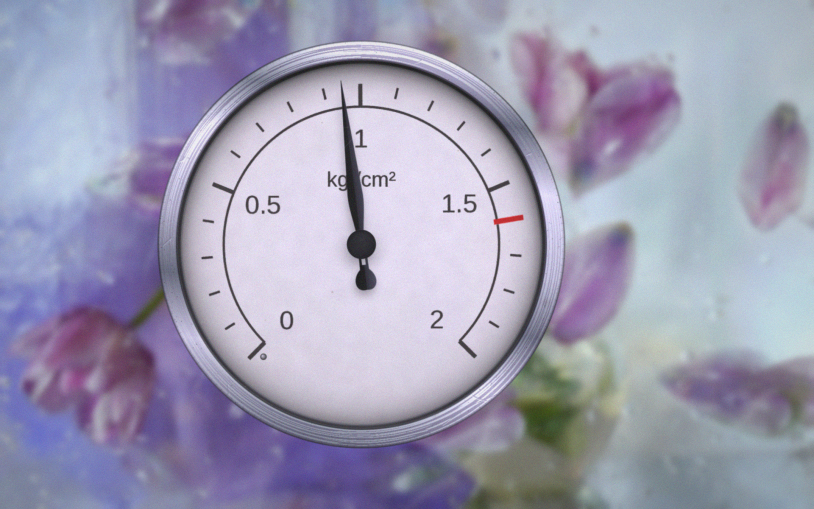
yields 0.95 kg/cm²
